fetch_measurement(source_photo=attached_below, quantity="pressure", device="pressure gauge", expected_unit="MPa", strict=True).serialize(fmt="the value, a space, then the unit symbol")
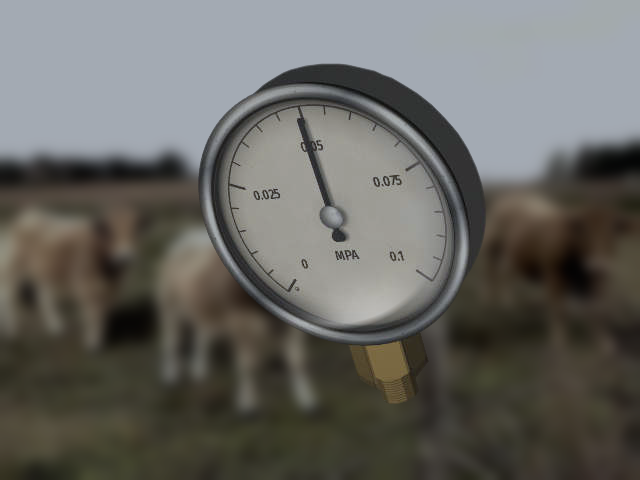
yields 0.05 MPa
